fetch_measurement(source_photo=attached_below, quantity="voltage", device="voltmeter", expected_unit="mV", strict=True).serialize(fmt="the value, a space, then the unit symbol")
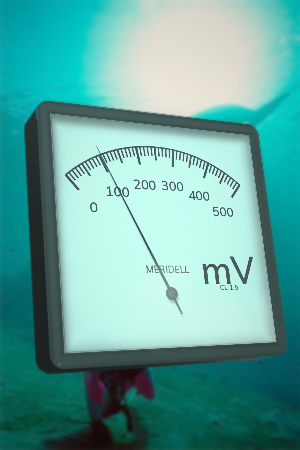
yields 100 mV
